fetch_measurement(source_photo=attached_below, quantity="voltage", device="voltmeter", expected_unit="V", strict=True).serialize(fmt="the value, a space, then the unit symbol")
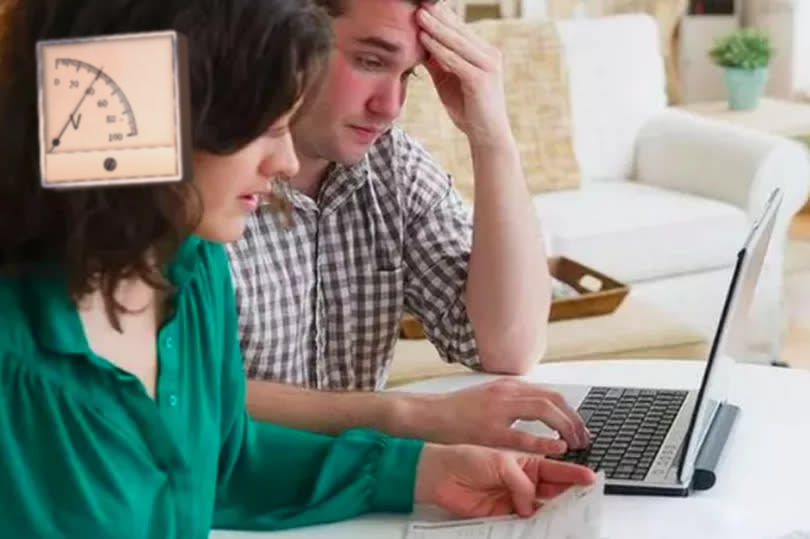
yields 40 V
